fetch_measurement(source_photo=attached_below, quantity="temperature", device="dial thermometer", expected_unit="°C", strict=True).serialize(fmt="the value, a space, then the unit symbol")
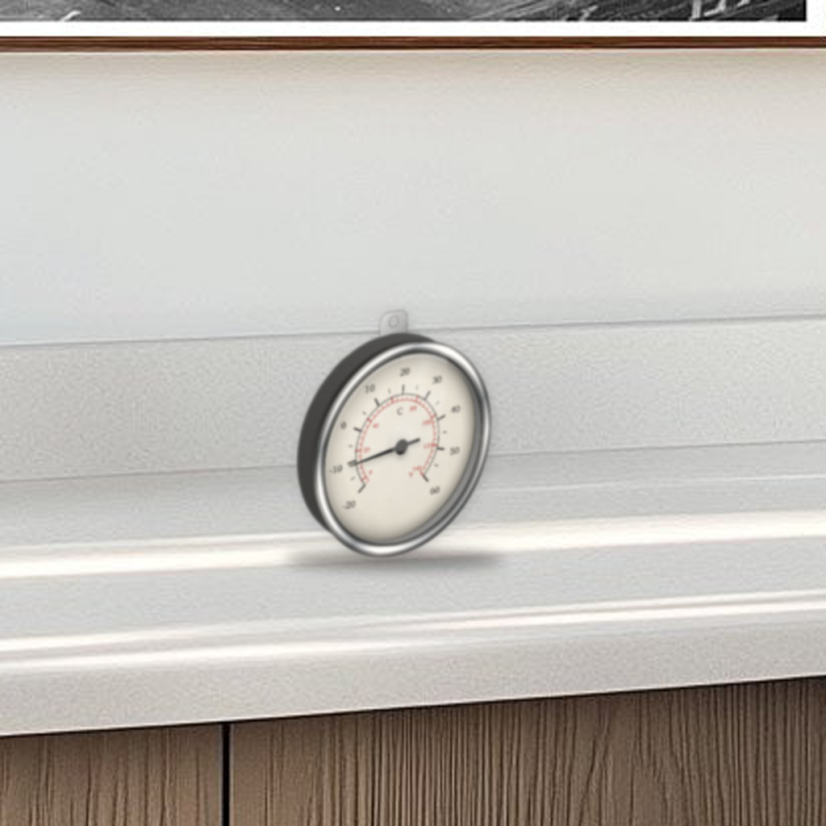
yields -10 °C
